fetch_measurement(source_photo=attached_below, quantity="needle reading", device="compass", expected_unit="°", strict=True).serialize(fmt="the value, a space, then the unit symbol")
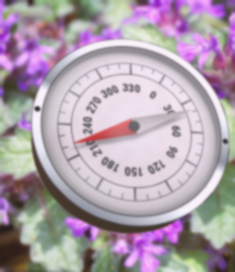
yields 220 °
